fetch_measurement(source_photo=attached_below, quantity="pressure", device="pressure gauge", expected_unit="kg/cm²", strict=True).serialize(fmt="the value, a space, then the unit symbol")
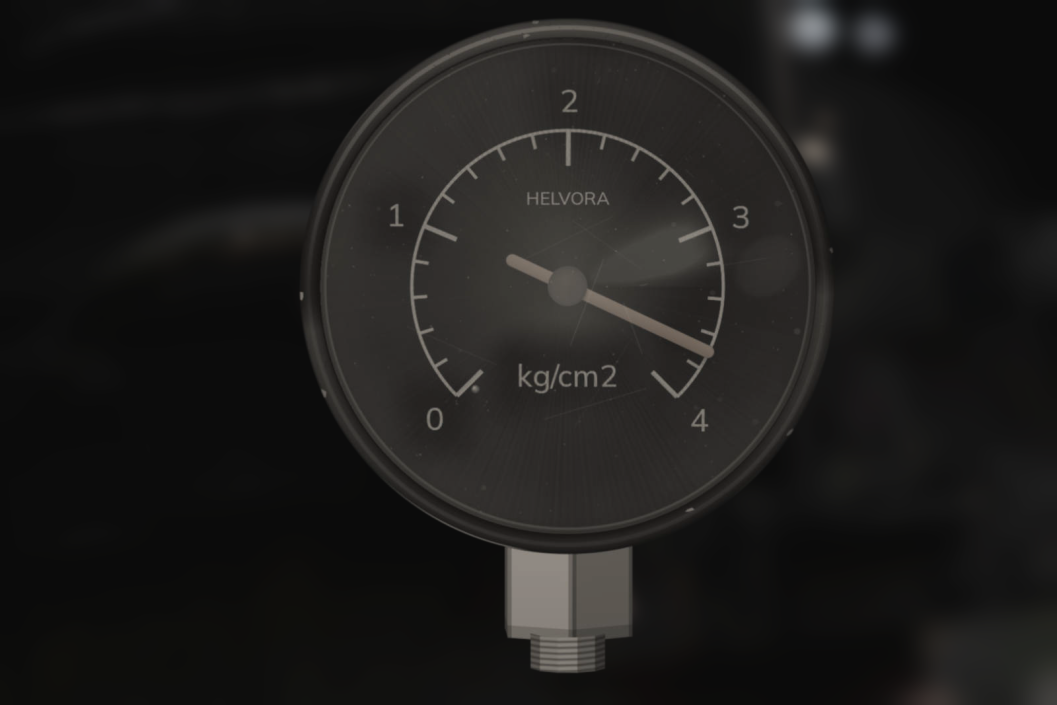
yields 3.7 kg/cm²
